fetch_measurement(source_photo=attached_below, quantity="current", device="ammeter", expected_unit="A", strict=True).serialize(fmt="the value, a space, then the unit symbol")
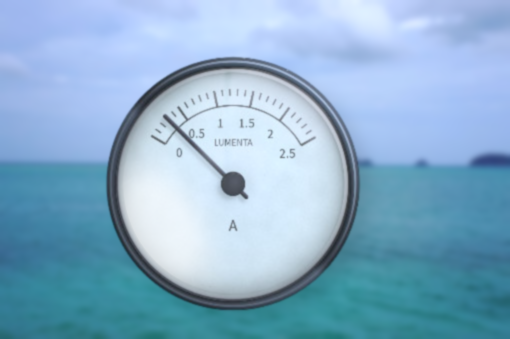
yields 0.3 A
